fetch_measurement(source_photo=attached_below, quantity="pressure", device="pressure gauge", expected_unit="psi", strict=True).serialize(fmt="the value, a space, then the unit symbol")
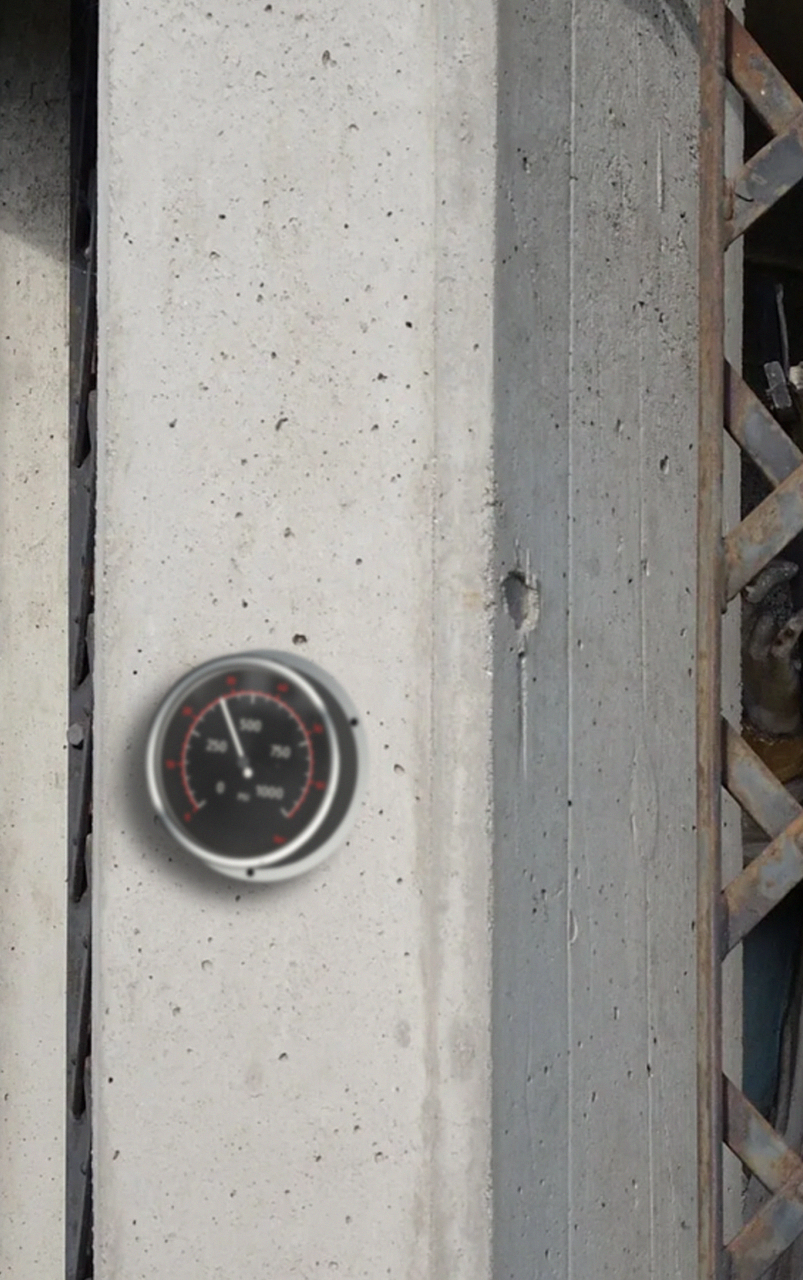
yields 400 psi
